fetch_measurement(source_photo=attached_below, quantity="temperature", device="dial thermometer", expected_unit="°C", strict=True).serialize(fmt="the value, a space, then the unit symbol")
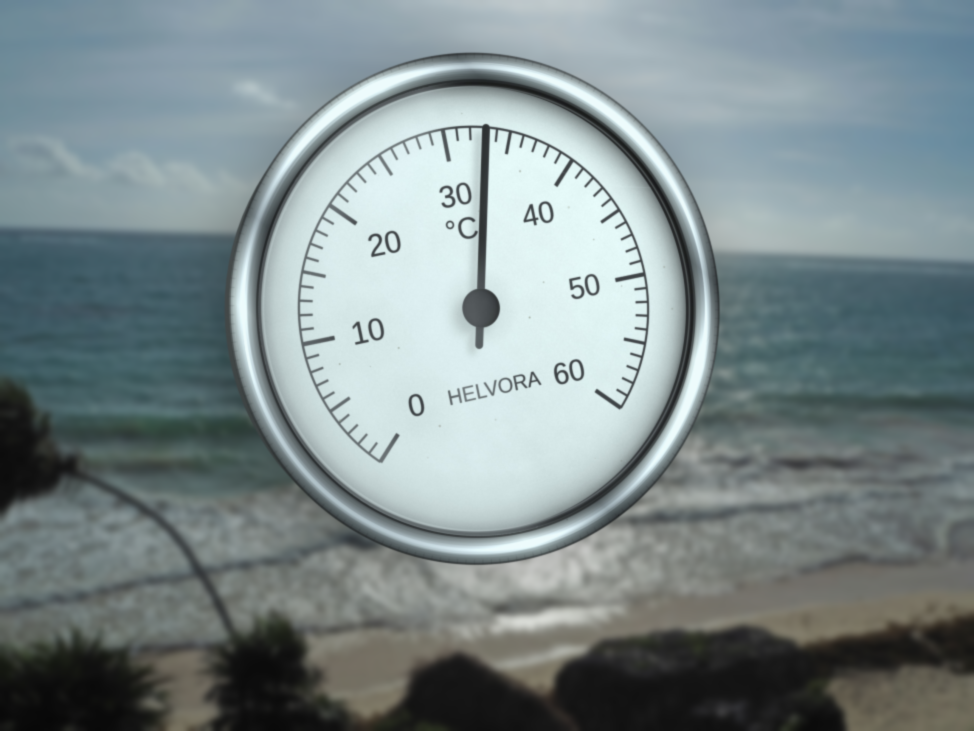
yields 33 °C
